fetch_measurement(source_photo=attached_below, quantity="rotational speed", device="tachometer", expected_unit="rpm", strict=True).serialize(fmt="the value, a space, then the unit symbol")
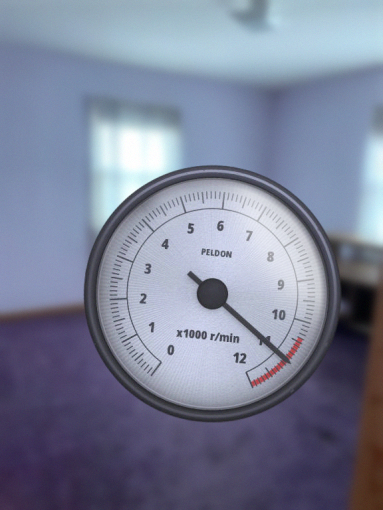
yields 11000 rpm
